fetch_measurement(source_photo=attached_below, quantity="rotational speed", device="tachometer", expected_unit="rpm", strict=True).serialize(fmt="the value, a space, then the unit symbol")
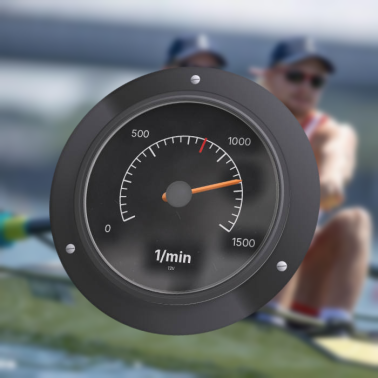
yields 1200 rpm
